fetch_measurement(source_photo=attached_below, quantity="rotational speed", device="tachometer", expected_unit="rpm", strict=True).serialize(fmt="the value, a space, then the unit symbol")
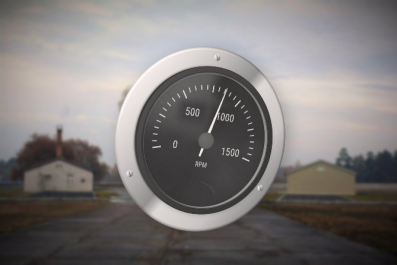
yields 850 rpm
